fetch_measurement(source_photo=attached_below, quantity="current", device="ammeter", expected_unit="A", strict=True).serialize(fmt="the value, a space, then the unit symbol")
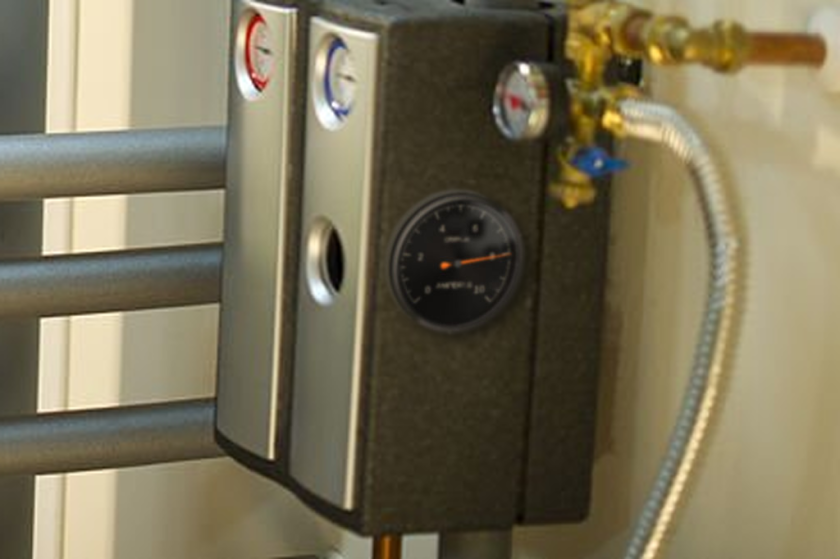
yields 8 A
